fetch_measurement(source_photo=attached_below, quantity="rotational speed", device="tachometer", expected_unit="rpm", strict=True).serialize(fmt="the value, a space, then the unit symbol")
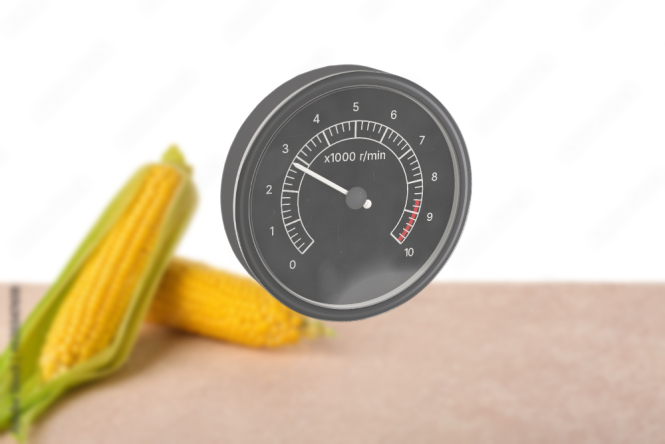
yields 2800 rpm
